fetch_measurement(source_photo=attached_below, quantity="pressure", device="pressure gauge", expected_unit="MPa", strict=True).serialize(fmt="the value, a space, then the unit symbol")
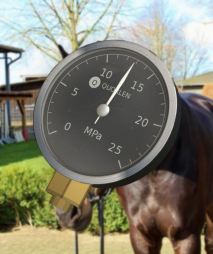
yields 13 MPa
